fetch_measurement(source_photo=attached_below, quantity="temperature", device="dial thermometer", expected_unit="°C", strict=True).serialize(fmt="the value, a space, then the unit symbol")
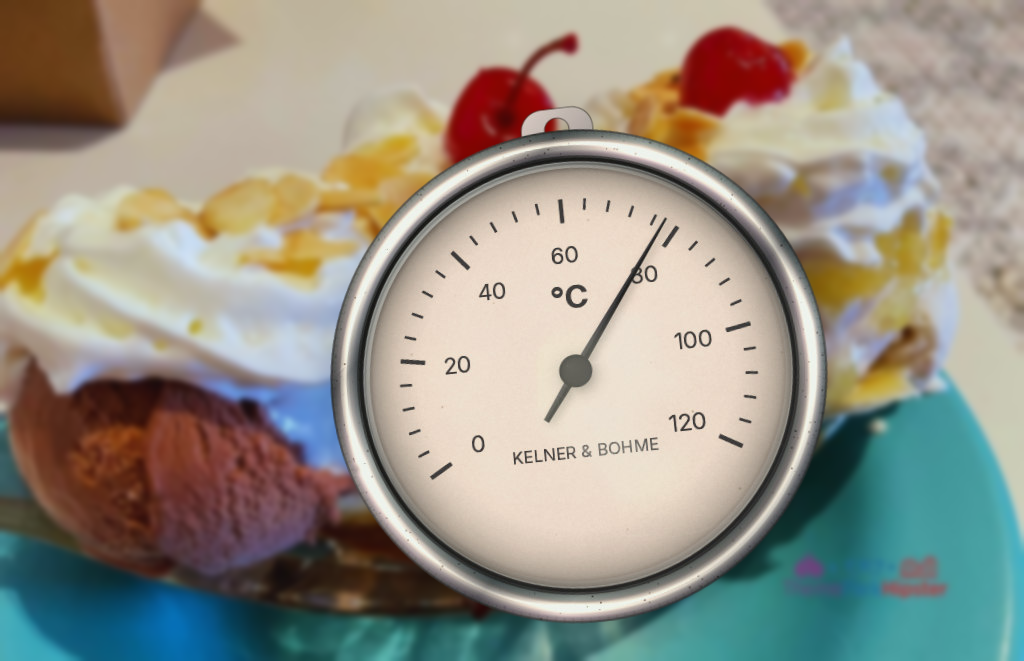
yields 78 °C
